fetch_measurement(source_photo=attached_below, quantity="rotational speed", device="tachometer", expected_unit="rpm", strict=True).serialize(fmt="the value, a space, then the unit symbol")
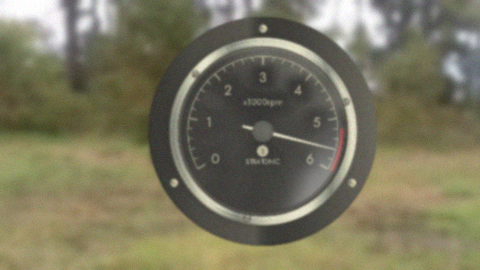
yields 5600 rpm
